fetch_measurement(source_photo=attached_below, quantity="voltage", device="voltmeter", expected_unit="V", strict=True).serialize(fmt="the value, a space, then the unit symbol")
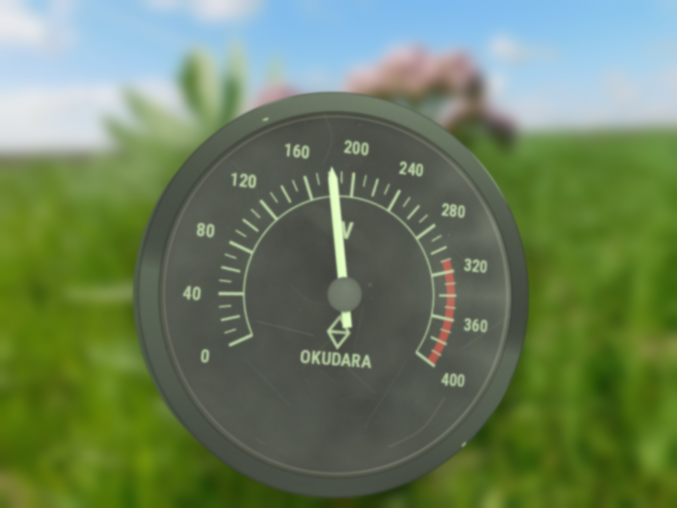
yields 180 V
